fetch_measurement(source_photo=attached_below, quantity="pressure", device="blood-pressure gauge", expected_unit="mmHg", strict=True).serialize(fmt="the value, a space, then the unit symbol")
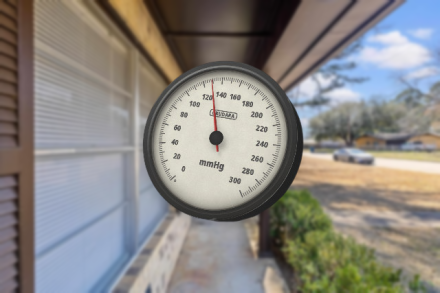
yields 130 mmHg
